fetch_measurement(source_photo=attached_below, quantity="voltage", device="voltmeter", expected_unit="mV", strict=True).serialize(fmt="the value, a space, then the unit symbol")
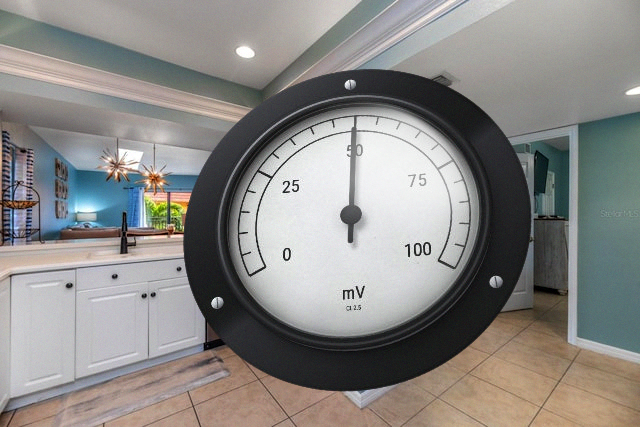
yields 50 mV
